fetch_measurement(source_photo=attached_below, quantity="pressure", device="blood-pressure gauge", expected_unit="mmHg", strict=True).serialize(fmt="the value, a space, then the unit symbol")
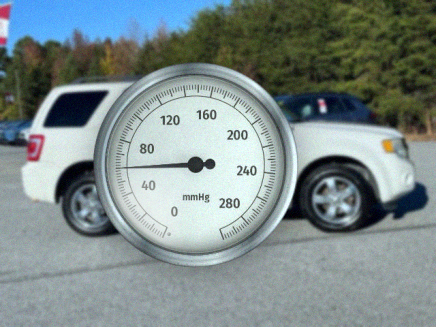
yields 60 mmHg
